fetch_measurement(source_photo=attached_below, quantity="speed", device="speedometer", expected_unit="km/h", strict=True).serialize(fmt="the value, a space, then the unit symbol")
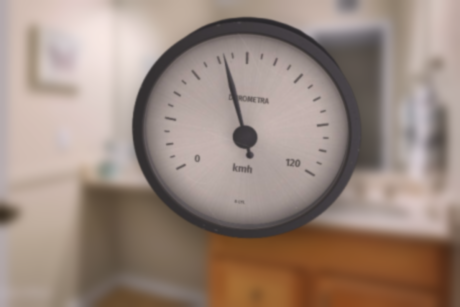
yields 52.5 km/h
